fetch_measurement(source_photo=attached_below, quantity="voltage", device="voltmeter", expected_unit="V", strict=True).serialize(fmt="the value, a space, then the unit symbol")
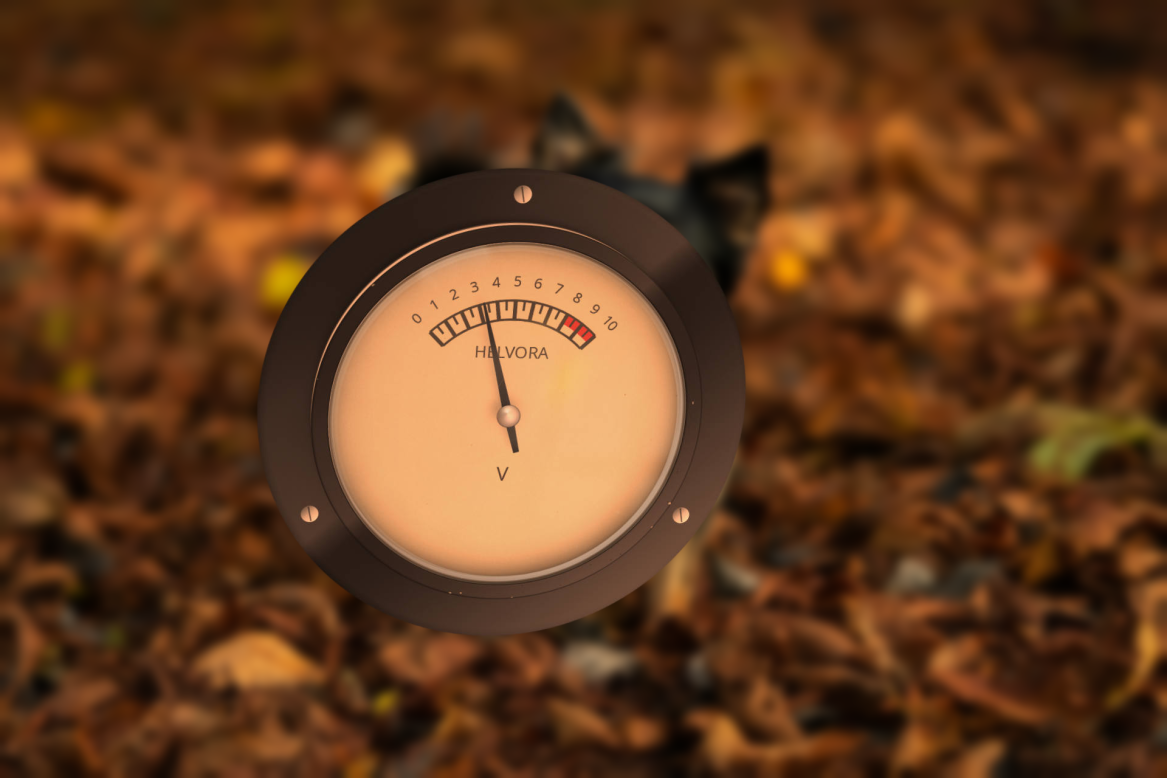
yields 3.25 V
